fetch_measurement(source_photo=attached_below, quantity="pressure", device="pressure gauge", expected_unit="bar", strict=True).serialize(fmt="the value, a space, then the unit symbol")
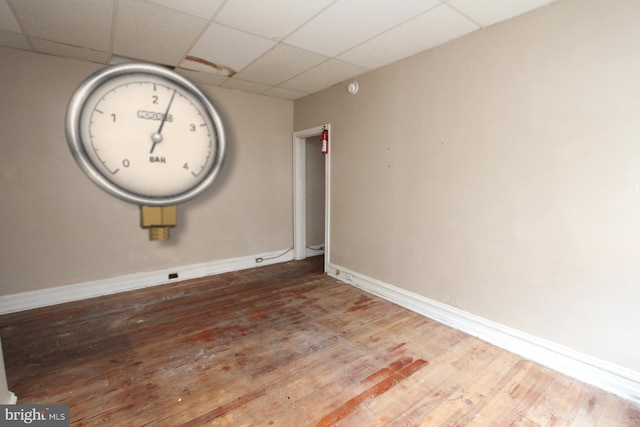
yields 2.3 bar
